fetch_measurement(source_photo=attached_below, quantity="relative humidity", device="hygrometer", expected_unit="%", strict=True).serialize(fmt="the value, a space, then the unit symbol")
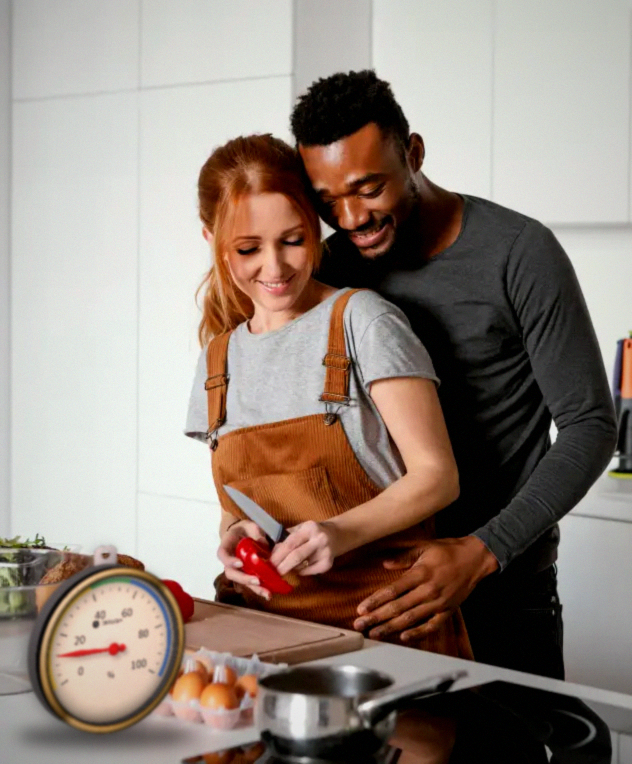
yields 12 %
